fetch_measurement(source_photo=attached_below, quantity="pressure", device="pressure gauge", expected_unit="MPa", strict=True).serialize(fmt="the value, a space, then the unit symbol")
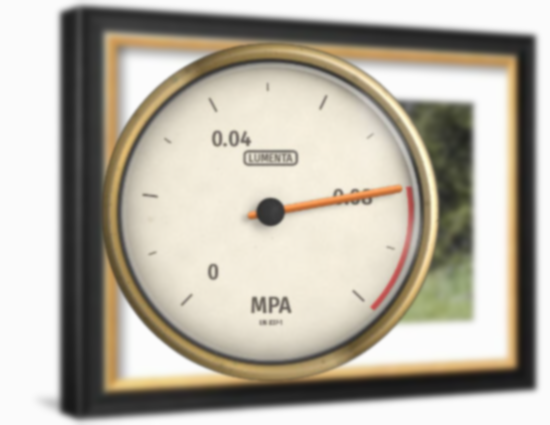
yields 0.08 MPa
